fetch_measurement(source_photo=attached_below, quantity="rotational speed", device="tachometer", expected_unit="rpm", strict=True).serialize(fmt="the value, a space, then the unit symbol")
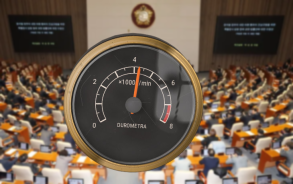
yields 4250 rpm
